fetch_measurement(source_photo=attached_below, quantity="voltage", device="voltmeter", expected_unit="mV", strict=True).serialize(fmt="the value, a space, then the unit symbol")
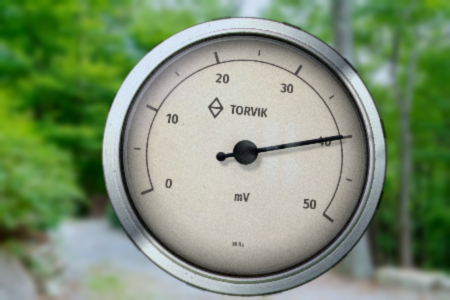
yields 40 mV
